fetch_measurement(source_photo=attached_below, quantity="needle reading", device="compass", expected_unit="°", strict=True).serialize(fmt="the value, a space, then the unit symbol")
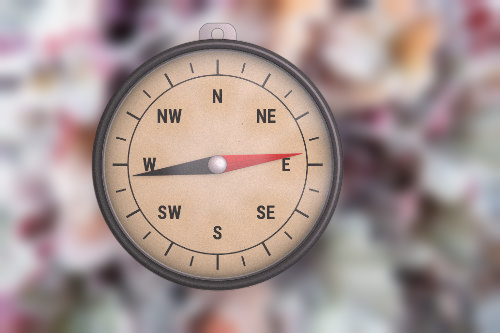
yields 82.5 °
